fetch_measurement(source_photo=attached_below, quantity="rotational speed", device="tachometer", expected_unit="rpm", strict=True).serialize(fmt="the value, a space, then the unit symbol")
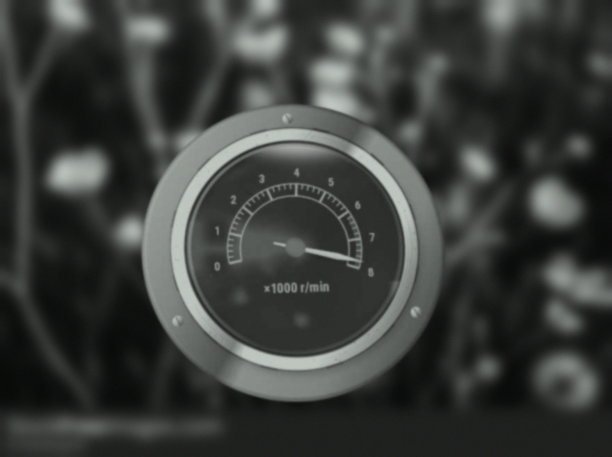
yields 7800 rpm
